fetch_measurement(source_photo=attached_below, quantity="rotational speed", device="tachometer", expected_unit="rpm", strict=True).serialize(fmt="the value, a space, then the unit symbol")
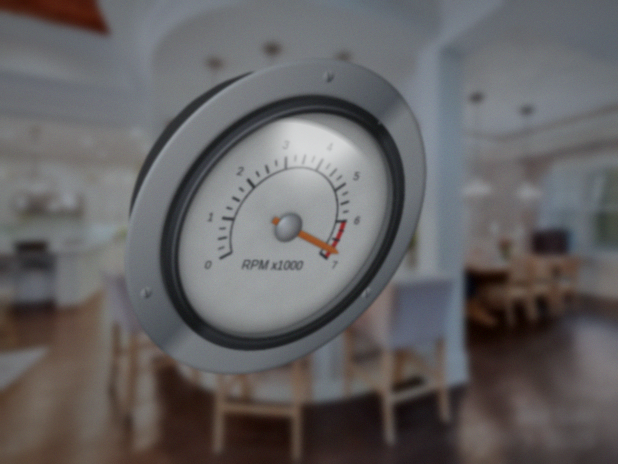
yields 6750 rpm
